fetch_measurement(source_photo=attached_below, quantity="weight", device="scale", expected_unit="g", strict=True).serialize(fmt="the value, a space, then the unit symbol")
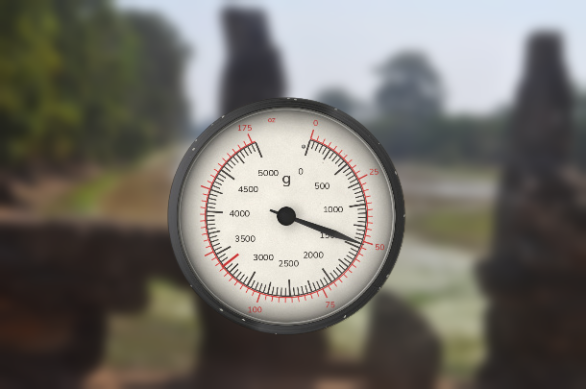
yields 1450 g
